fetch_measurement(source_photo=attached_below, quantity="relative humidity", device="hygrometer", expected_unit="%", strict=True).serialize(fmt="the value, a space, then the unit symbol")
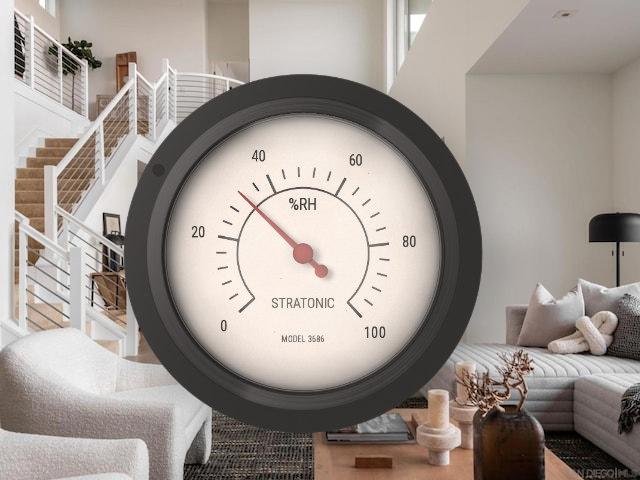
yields 32 %
